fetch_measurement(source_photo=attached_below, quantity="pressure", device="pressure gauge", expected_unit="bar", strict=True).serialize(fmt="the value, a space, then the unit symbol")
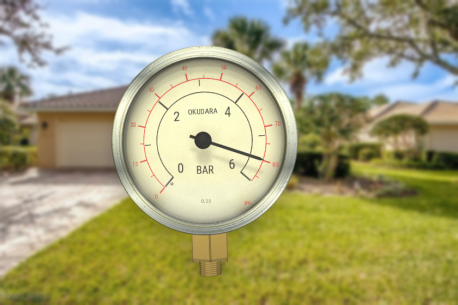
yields 5.5 bar
